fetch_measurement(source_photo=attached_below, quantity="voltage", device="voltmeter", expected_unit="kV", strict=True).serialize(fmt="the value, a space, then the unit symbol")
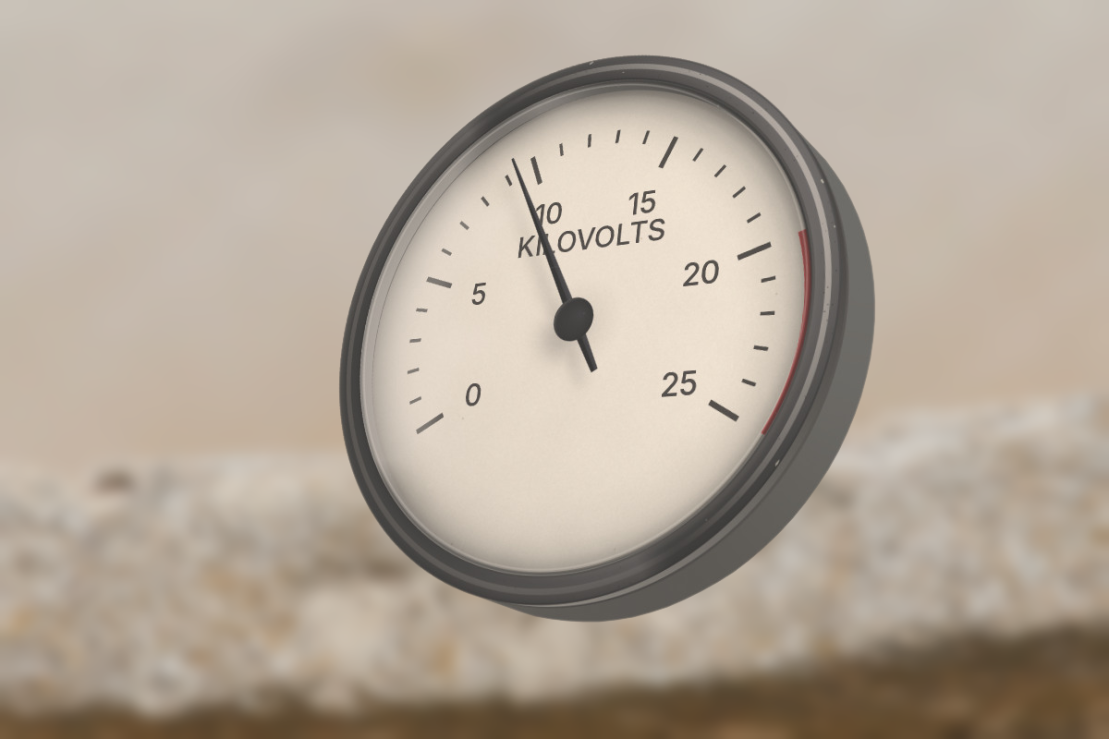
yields 9.5 kV
